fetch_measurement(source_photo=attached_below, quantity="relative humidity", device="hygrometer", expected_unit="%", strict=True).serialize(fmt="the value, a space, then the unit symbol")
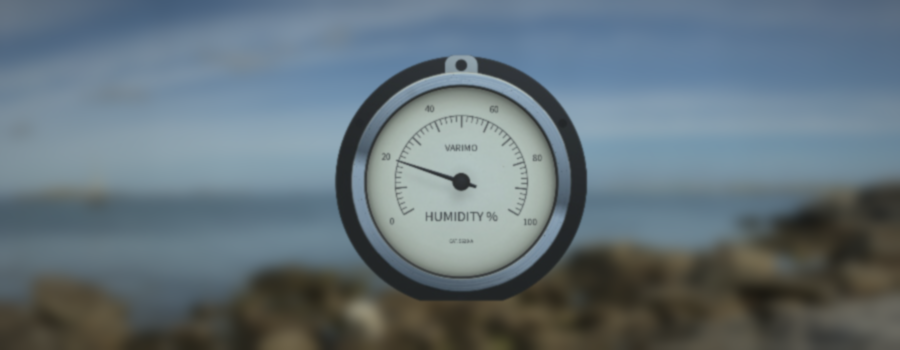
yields 20 %
